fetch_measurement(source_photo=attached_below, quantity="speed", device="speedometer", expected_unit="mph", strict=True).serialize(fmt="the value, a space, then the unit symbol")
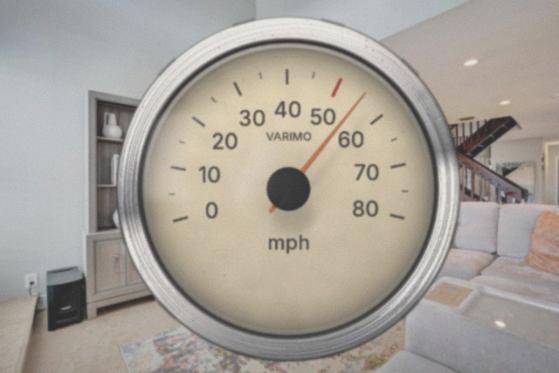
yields 55 mph
